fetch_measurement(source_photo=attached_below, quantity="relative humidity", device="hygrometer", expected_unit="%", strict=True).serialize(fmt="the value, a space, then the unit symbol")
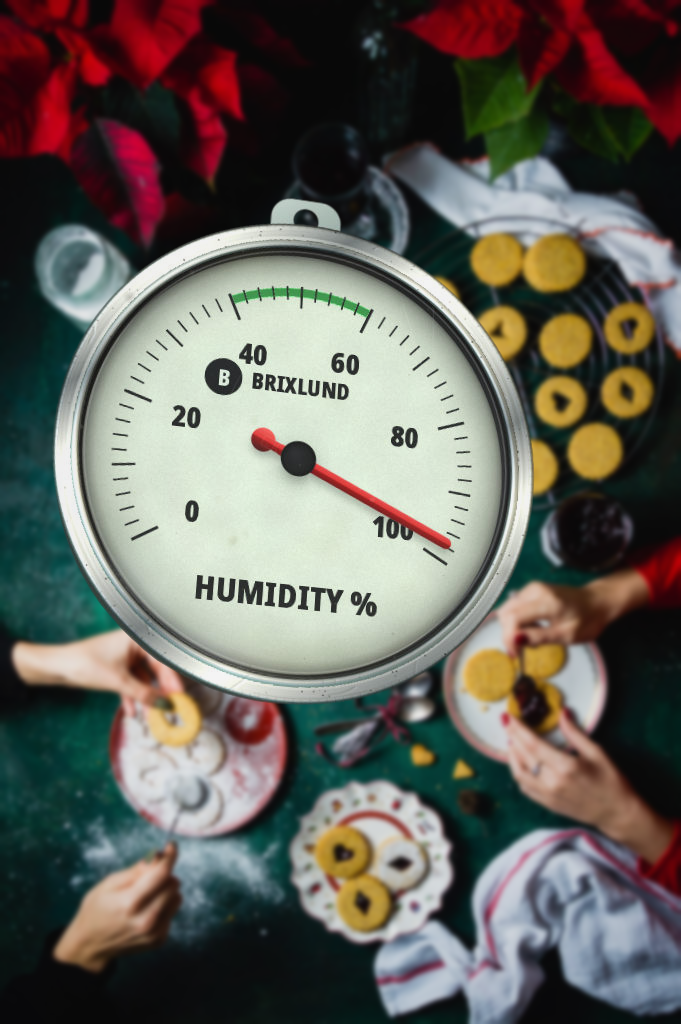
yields 98 %
